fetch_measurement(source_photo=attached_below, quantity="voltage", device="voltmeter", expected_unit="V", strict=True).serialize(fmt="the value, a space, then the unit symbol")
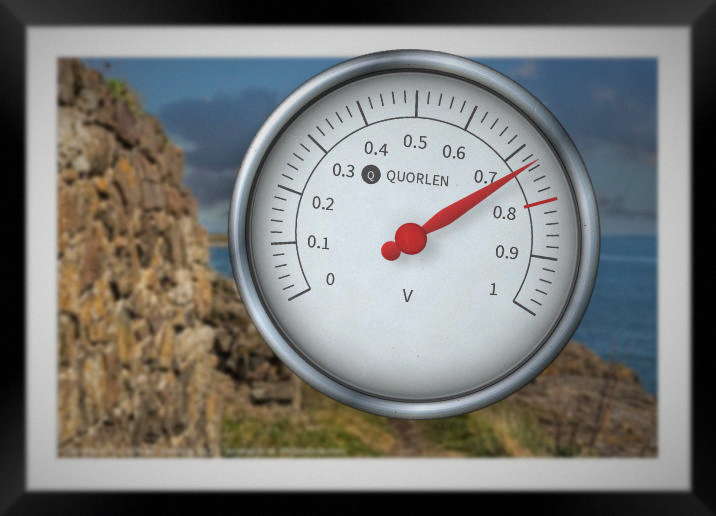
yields 0.73 V
